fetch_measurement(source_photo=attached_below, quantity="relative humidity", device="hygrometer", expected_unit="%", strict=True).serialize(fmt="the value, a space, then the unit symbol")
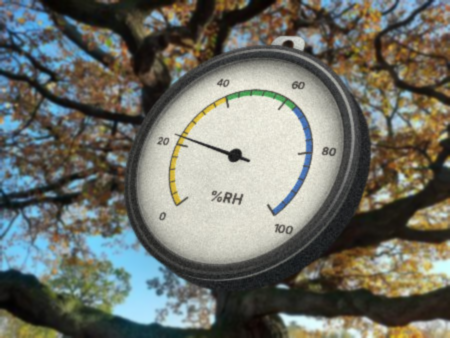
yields 22 %
